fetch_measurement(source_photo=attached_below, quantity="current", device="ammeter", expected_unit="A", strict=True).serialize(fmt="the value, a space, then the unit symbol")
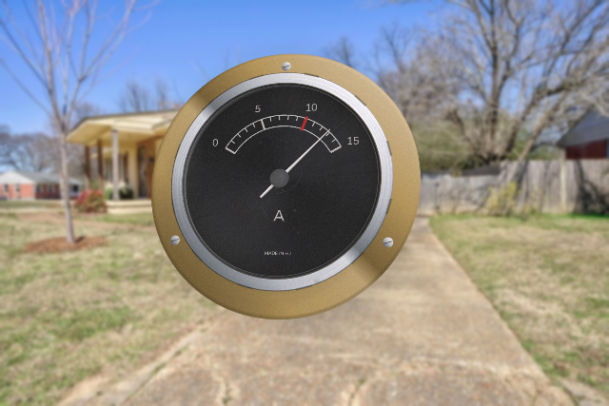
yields 13 A
